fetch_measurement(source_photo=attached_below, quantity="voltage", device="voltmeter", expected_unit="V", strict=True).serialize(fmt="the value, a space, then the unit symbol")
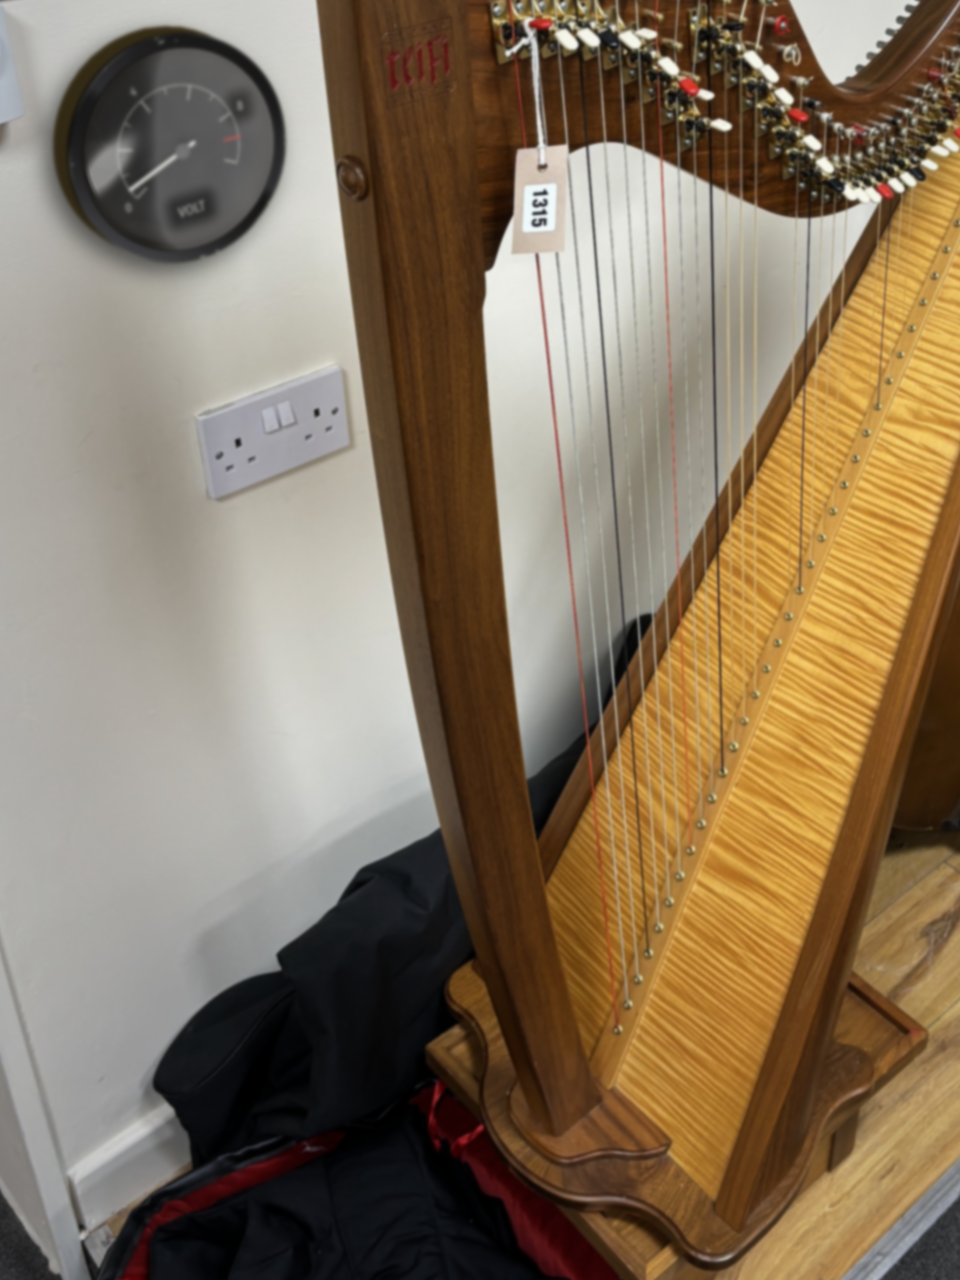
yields 0.5 V
